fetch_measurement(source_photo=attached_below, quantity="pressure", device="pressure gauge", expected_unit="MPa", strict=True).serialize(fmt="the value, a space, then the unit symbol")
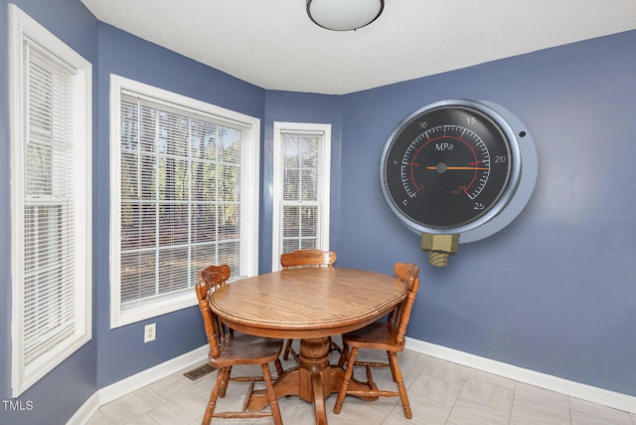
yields 21 MPa
